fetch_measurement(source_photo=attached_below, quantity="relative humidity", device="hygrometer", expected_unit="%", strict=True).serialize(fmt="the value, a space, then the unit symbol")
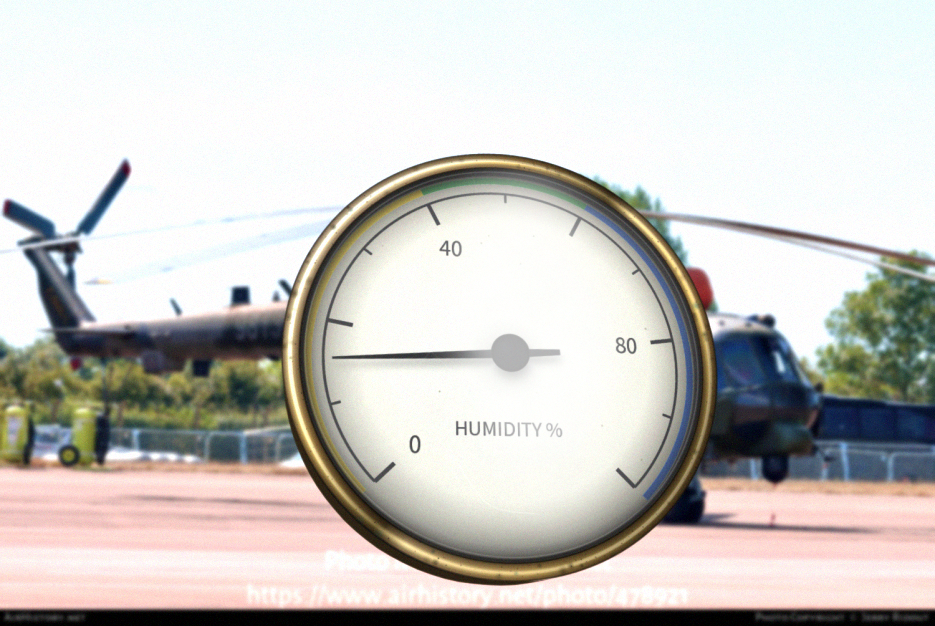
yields 15 %
